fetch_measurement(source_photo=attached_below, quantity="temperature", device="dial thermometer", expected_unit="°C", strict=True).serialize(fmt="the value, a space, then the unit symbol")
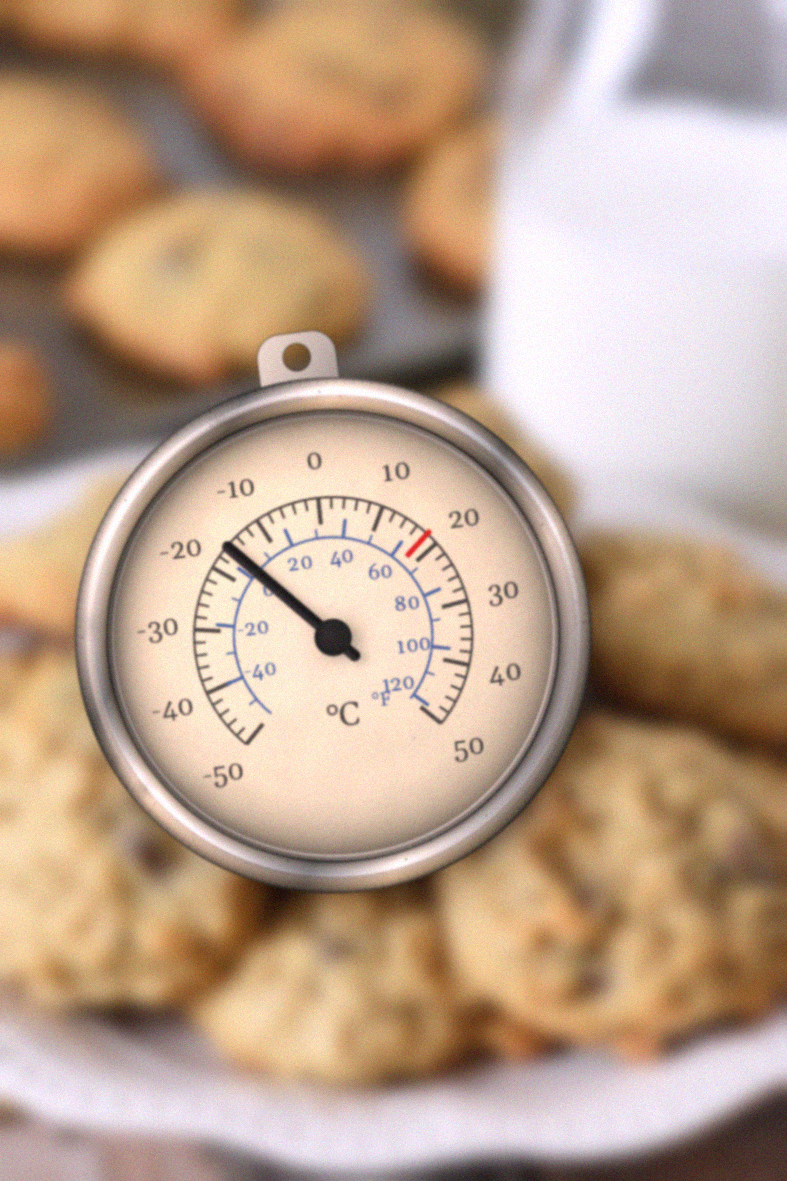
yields -16 °C
